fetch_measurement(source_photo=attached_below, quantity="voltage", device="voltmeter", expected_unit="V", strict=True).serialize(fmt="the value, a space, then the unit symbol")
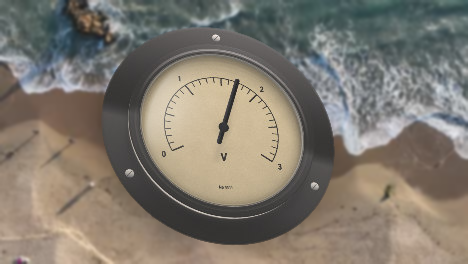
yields 1.7 V
